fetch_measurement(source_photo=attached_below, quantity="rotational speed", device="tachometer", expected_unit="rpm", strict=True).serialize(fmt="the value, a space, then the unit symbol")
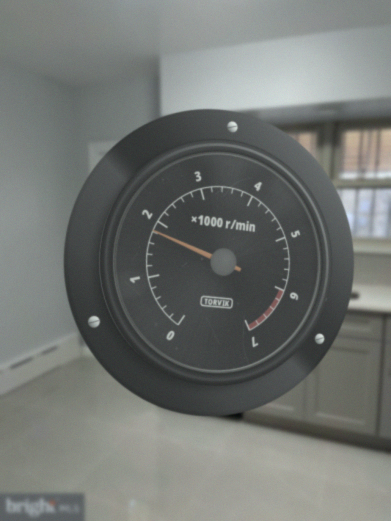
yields 1800 rpm
